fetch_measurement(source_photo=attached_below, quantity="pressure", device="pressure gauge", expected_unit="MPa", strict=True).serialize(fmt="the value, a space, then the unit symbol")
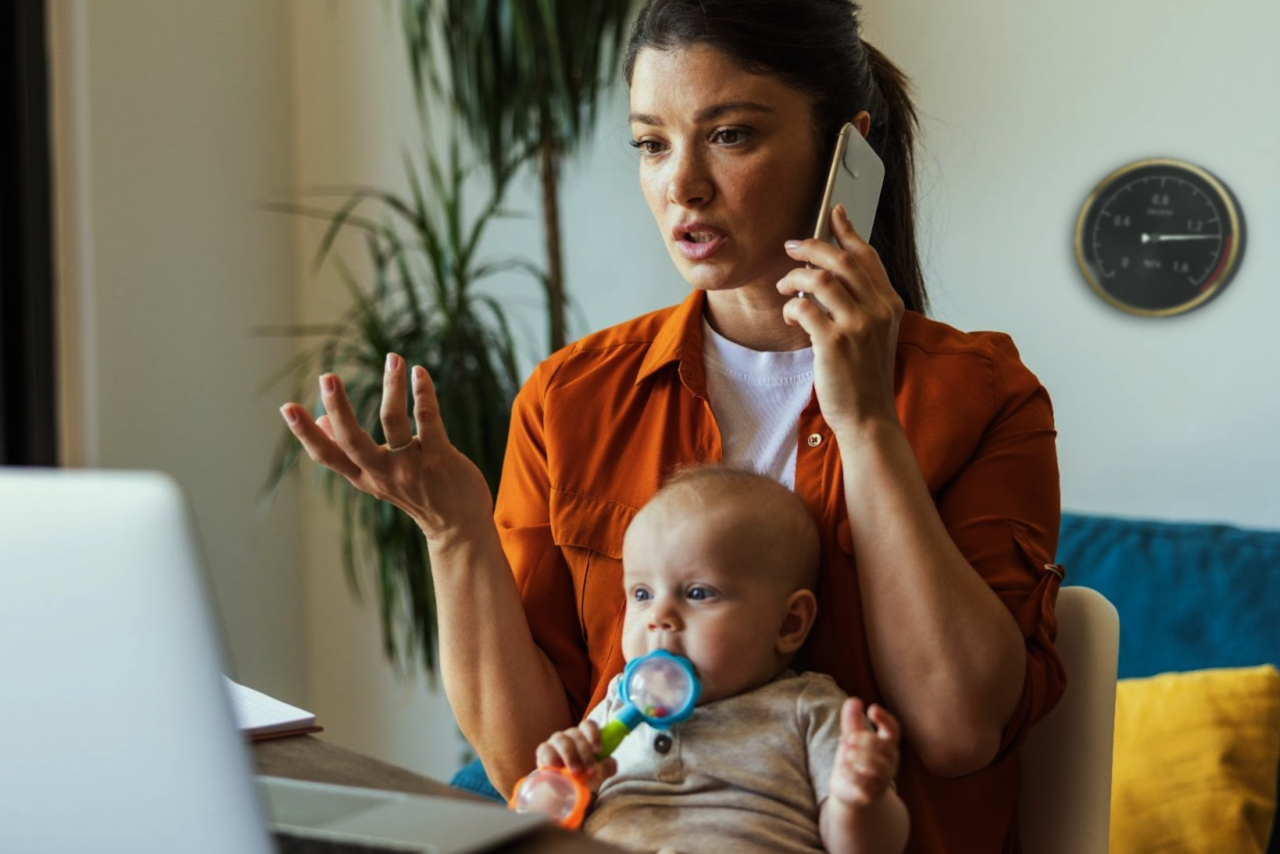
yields 1.3 MPa
